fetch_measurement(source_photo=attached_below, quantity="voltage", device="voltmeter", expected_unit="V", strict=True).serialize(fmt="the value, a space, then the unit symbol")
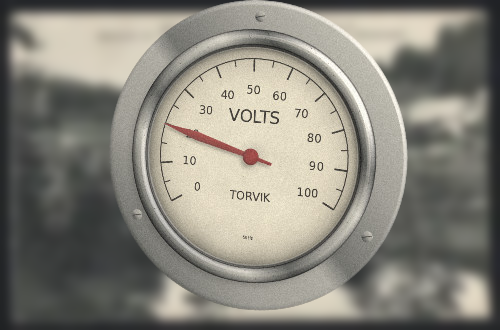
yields 20 V
